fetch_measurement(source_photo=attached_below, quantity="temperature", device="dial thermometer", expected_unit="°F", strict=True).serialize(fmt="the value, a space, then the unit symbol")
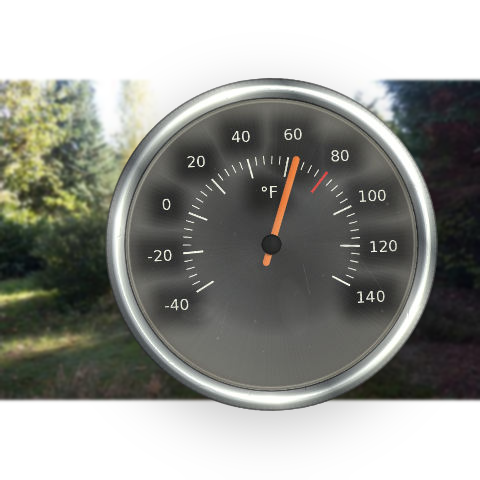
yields 64 °F
